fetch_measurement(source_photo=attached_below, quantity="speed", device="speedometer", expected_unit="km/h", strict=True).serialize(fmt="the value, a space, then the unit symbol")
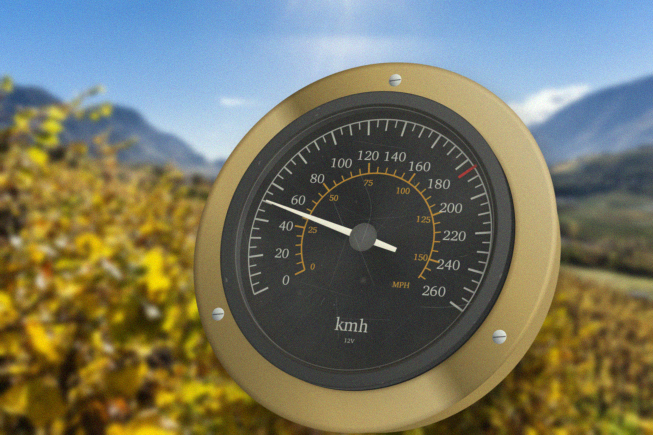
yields 50 km/h
